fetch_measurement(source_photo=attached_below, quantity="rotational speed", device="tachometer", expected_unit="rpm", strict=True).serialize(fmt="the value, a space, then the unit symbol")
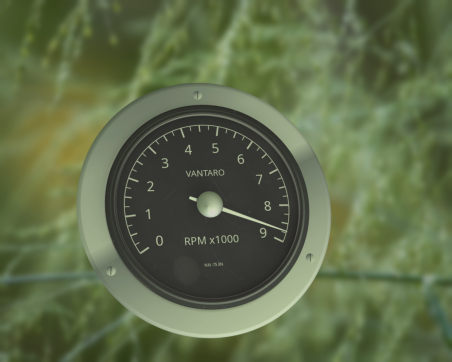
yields 8750 rpm
